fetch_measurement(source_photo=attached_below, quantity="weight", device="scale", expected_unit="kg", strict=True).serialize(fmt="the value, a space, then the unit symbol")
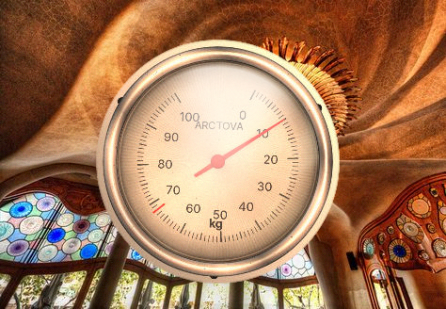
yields 10 kg
